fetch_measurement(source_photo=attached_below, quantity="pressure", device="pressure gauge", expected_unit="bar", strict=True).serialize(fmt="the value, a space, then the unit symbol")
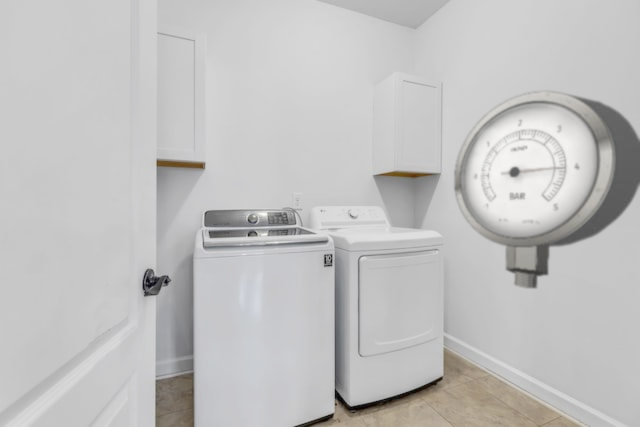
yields 4 bar
